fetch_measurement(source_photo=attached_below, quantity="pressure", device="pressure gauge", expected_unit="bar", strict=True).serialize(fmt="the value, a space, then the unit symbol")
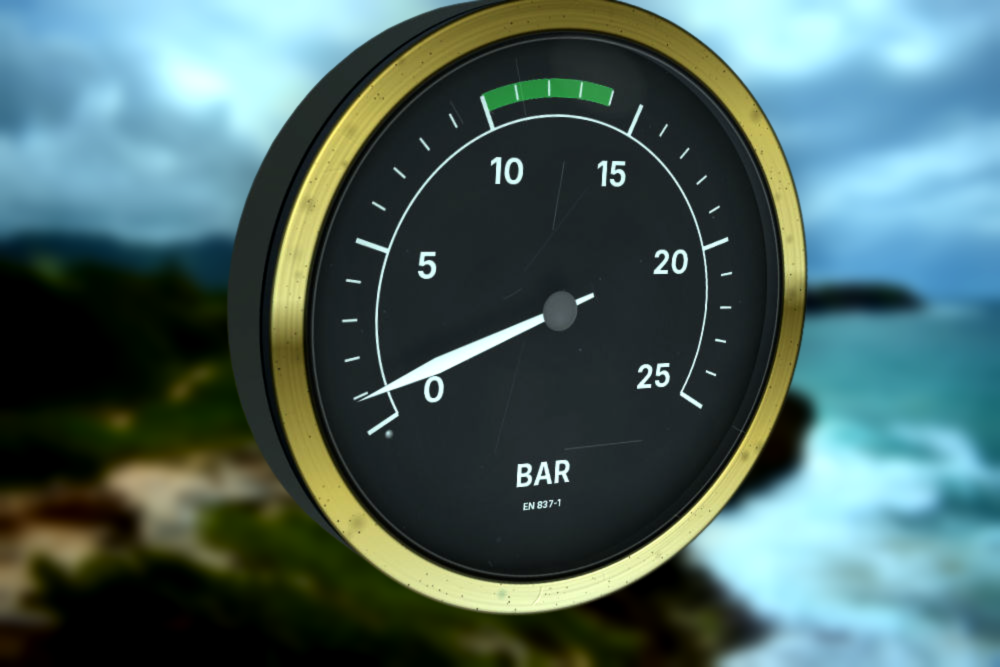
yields 1 bar
